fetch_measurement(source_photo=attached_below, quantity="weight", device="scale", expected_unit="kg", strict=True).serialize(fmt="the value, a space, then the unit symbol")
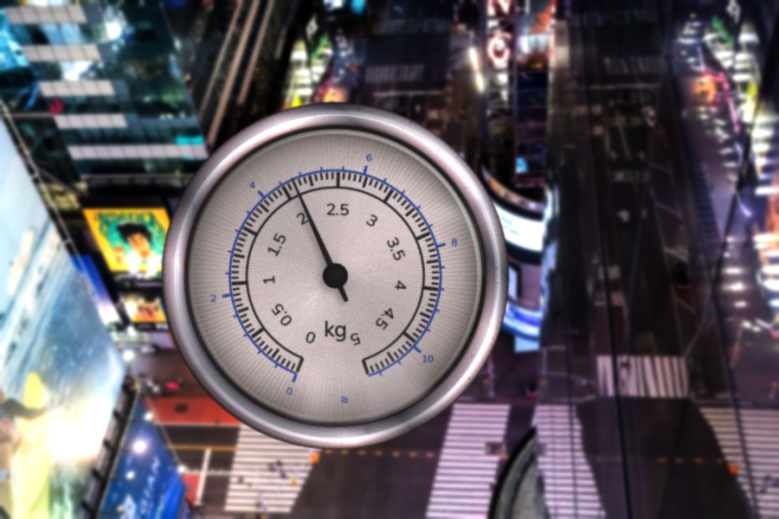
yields 2.1 kg
